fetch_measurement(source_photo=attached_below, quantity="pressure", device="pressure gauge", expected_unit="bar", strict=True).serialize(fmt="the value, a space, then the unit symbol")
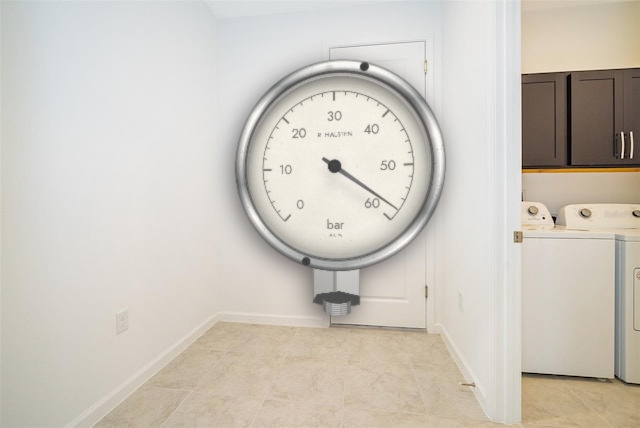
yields 58 bar
